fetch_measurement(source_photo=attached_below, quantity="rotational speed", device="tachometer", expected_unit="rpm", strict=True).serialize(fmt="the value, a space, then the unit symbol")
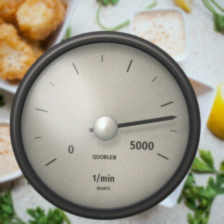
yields 4250 rpm
